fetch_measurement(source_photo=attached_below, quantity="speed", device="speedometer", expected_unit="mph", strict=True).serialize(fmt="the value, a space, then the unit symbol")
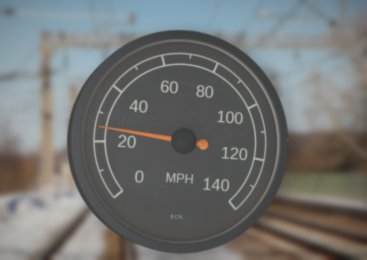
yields 25 mph
